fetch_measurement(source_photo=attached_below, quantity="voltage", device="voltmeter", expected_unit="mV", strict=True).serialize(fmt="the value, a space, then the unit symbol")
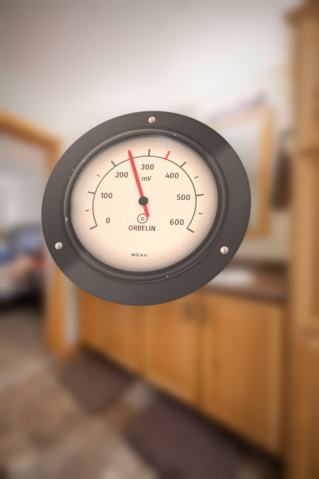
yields 250 mV
